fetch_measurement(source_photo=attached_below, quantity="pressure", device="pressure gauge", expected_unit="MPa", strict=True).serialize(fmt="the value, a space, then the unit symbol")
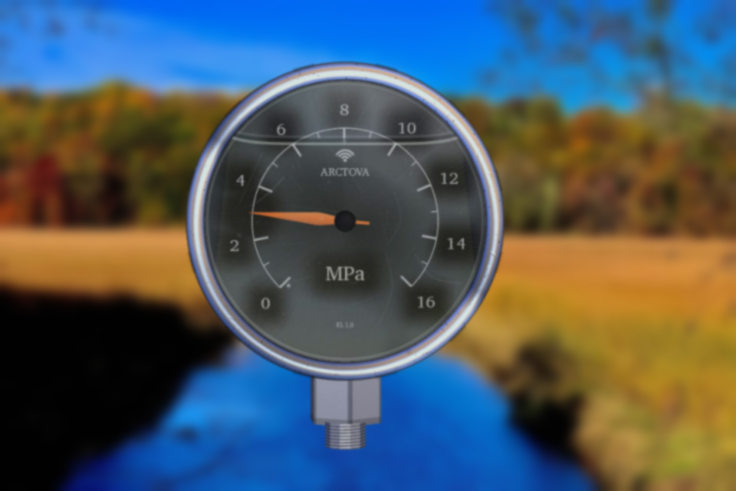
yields 3 MPa
